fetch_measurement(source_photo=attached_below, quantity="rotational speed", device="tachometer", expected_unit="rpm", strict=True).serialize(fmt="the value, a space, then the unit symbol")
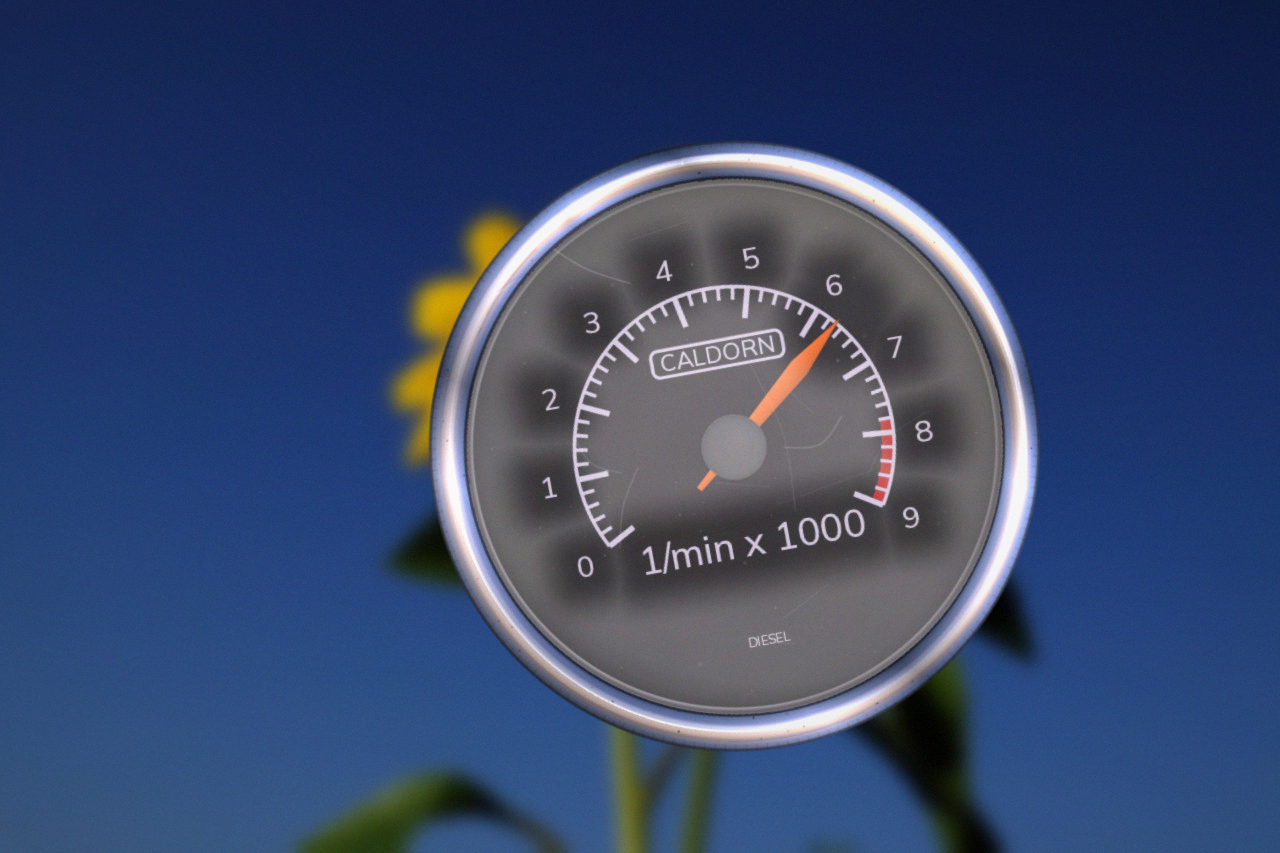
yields 6300 rpm
